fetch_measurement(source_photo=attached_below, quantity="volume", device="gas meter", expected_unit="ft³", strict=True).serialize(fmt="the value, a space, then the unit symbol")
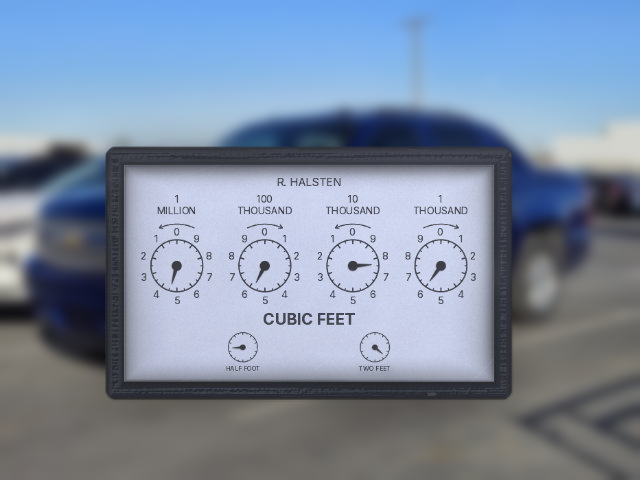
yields 457600 ft³
